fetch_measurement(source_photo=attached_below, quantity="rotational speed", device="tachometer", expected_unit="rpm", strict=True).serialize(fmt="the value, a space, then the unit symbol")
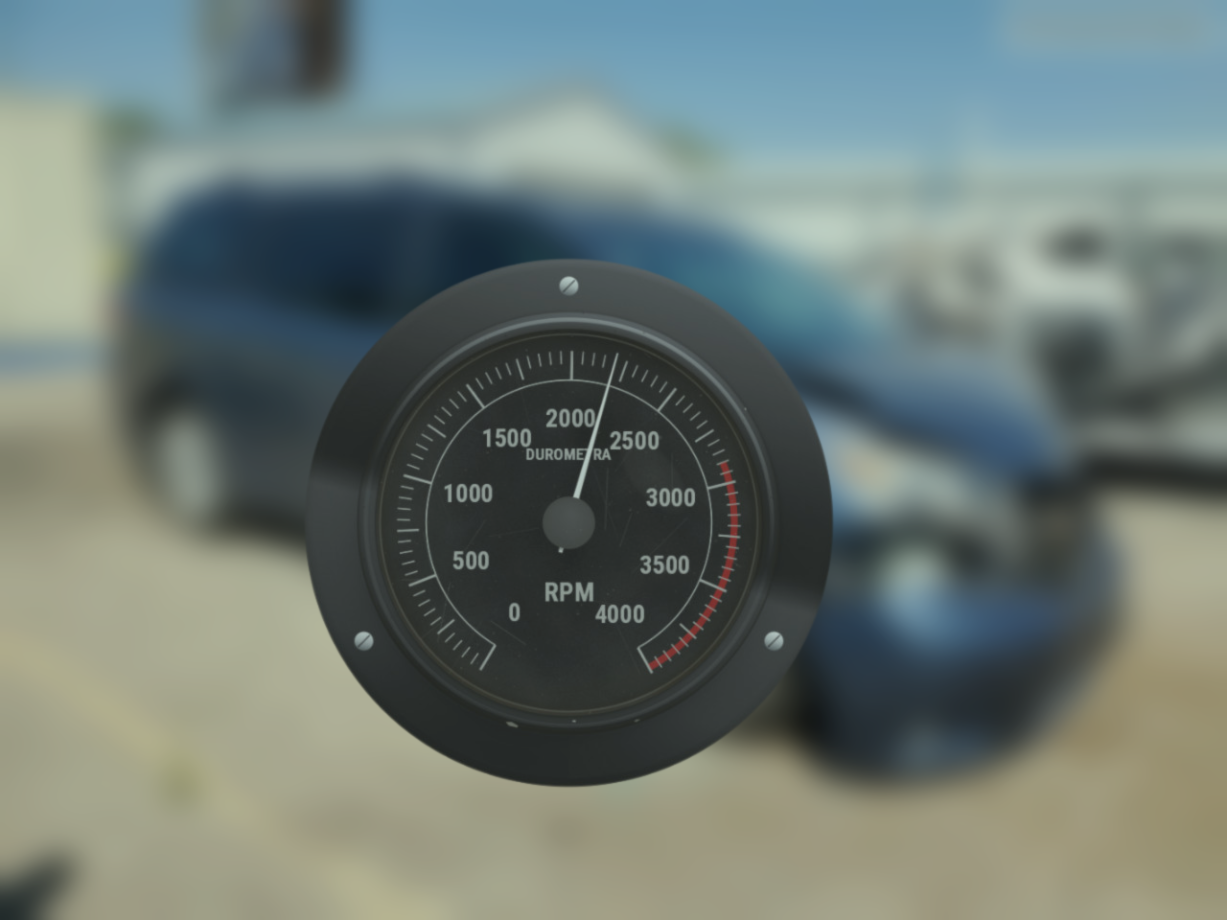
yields 2200 rpm
